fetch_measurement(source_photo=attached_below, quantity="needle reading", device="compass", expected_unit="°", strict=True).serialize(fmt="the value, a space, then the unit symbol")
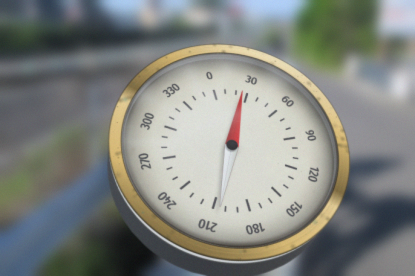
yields 25 °
